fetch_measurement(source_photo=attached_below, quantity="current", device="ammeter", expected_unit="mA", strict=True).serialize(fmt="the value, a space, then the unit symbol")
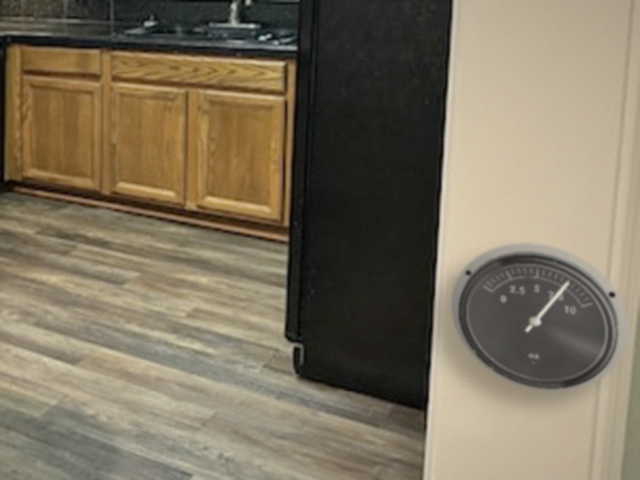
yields 7.5 mA
